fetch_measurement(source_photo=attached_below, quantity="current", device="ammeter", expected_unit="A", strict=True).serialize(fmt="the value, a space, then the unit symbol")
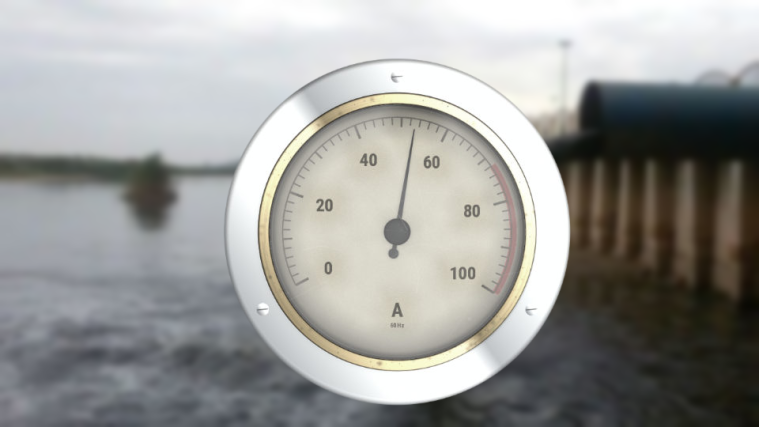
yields 53 A
